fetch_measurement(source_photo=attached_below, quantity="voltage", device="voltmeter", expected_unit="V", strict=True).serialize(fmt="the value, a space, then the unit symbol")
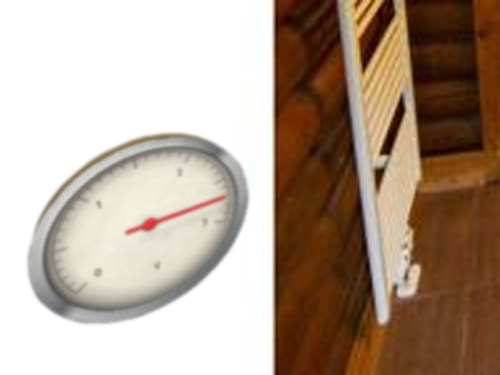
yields 2.7 V
